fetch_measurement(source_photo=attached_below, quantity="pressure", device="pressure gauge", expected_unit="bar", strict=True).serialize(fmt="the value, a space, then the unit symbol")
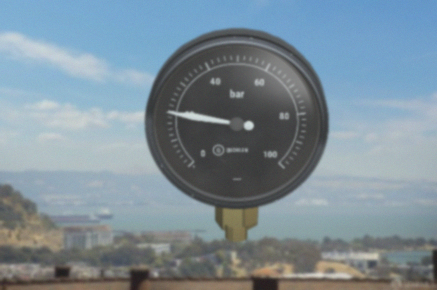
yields 20 bar
